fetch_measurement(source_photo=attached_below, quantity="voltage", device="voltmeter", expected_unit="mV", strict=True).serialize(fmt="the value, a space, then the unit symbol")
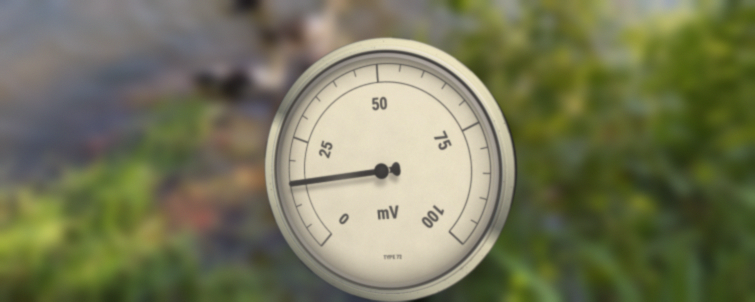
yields 15 mV
